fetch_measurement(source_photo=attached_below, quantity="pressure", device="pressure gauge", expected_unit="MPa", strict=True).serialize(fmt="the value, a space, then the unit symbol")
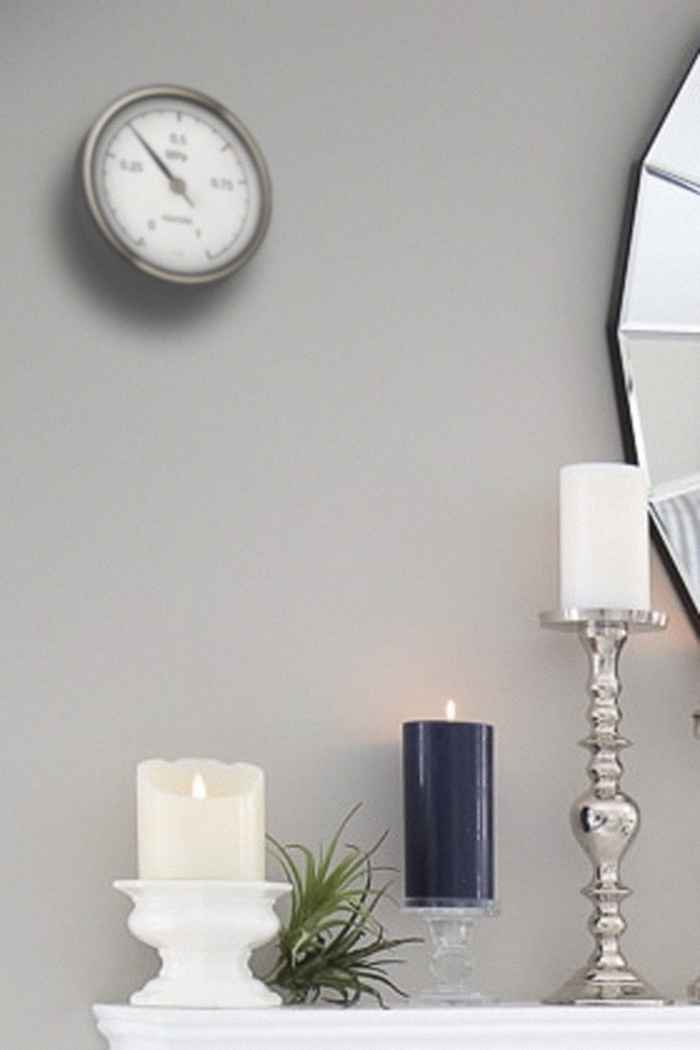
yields 0.35 MPa
